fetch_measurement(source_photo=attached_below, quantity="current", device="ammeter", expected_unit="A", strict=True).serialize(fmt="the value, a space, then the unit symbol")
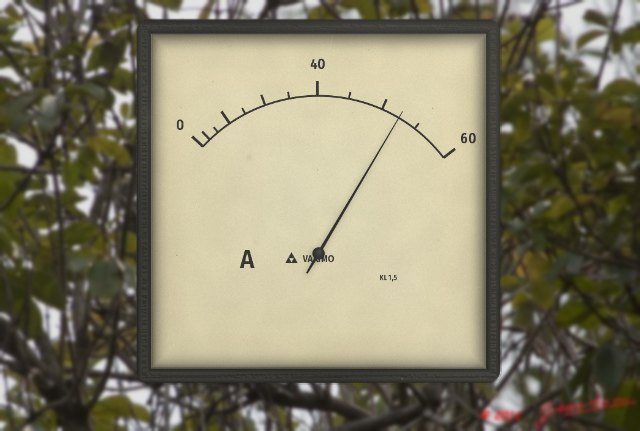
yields 52.5 A
